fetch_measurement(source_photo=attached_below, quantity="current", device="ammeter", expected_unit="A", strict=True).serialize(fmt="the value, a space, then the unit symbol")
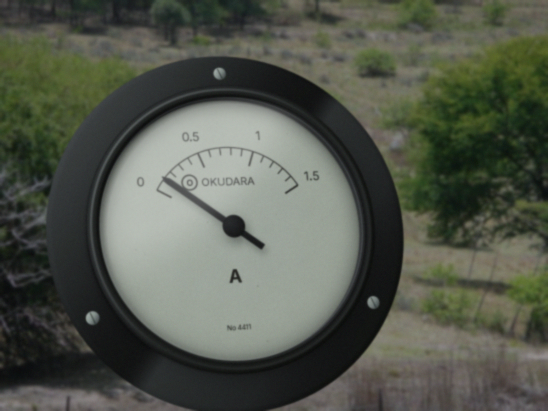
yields 0.1 A
